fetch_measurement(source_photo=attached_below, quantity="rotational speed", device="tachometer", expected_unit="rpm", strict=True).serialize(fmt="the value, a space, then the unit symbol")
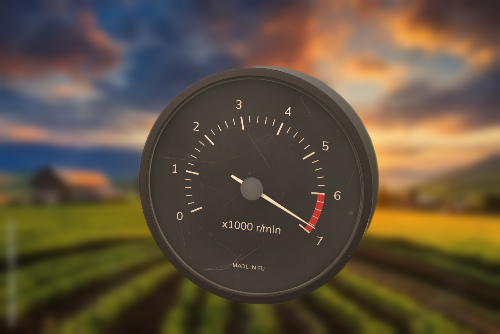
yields 6800 rpm
